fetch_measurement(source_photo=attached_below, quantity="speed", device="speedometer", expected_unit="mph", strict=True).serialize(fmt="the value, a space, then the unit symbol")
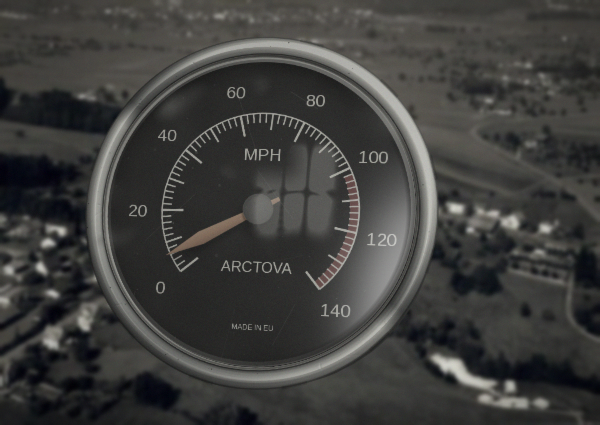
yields 6 mph
